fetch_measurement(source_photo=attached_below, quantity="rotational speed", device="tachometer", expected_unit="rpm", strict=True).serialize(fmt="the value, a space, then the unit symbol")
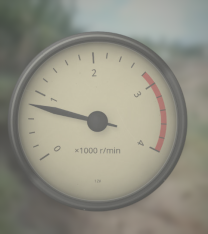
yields 800 rpm
